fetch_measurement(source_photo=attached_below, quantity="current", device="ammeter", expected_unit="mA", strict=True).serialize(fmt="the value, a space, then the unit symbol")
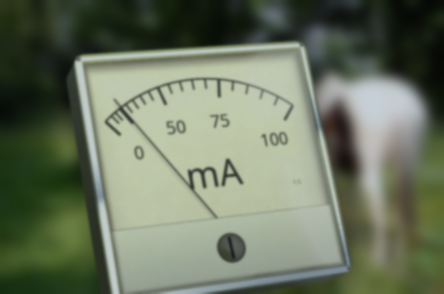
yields 25 mA
